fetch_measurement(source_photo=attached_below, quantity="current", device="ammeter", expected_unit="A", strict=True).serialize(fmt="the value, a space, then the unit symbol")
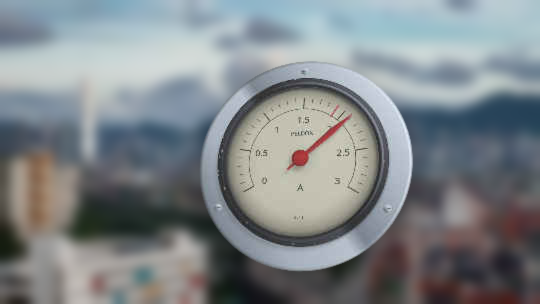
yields 2.1 A
